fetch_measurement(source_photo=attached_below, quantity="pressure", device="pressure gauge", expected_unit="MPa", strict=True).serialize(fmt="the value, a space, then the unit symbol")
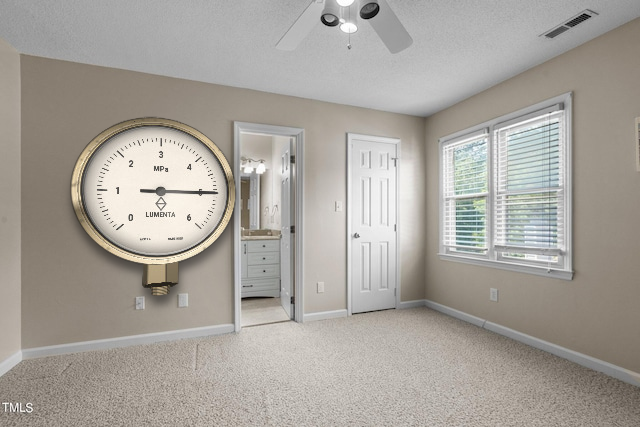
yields 5 MPa
